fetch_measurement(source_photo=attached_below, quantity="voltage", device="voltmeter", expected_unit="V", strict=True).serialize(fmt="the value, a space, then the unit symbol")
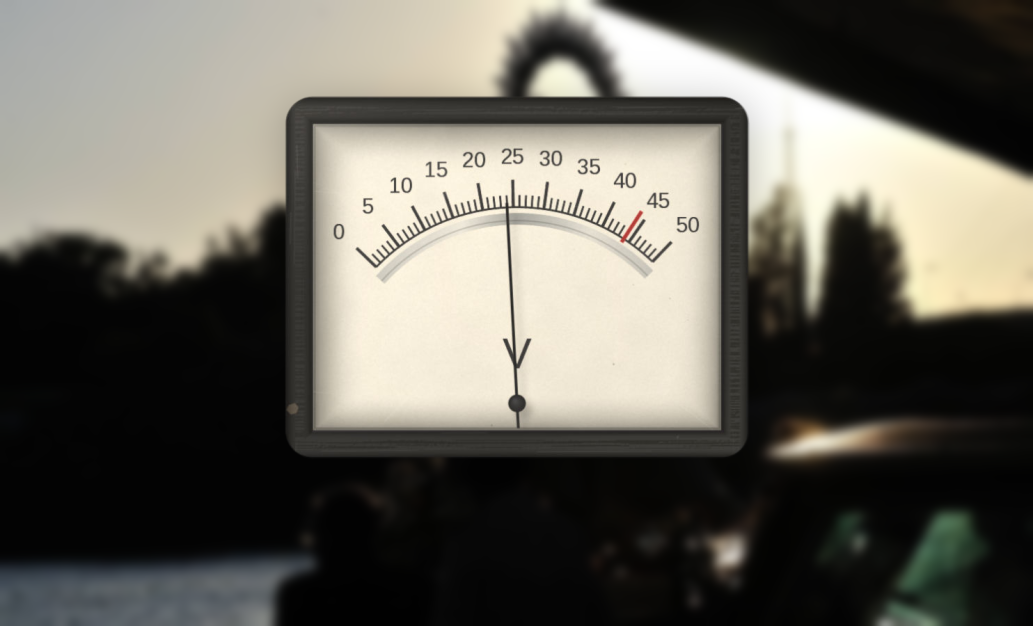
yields 24 V
